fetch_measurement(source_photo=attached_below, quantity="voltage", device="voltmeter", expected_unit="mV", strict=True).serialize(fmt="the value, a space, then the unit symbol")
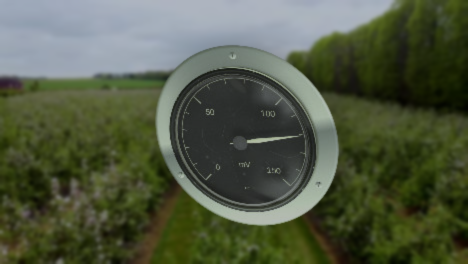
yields 120 mV
